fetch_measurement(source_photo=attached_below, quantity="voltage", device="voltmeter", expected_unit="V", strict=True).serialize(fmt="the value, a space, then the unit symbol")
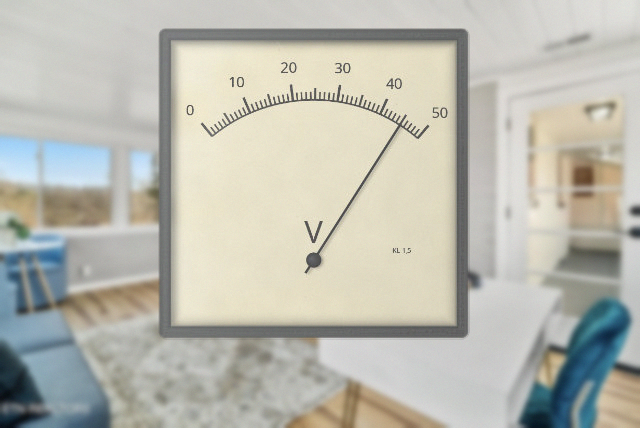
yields 45 V
